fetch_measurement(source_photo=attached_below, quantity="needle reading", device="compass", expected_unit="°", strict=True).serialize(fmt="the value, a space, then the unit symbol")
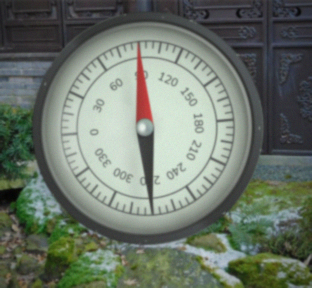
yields 90 °
